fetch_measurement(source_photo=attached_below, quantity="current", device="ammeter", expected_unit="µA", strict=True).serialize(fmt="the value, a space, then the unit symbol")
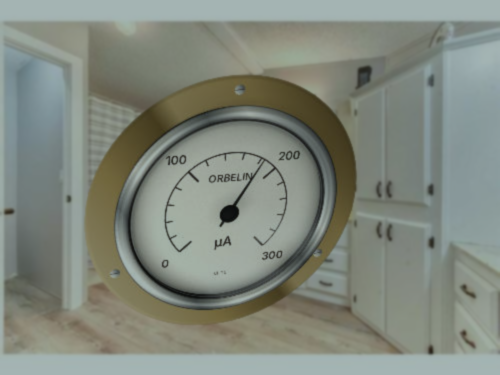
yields 180 µA
